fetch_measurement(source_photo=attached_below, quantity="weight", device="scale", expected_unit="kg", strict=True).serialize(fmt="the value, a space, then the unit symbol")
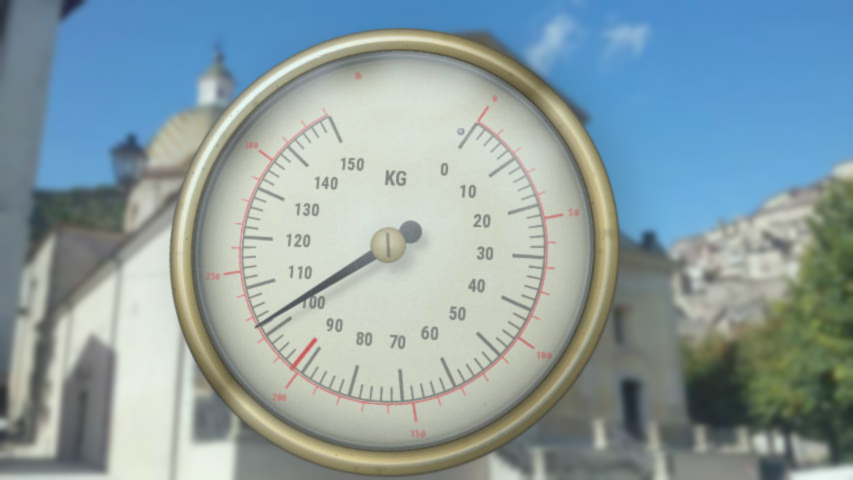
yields 102 kg
